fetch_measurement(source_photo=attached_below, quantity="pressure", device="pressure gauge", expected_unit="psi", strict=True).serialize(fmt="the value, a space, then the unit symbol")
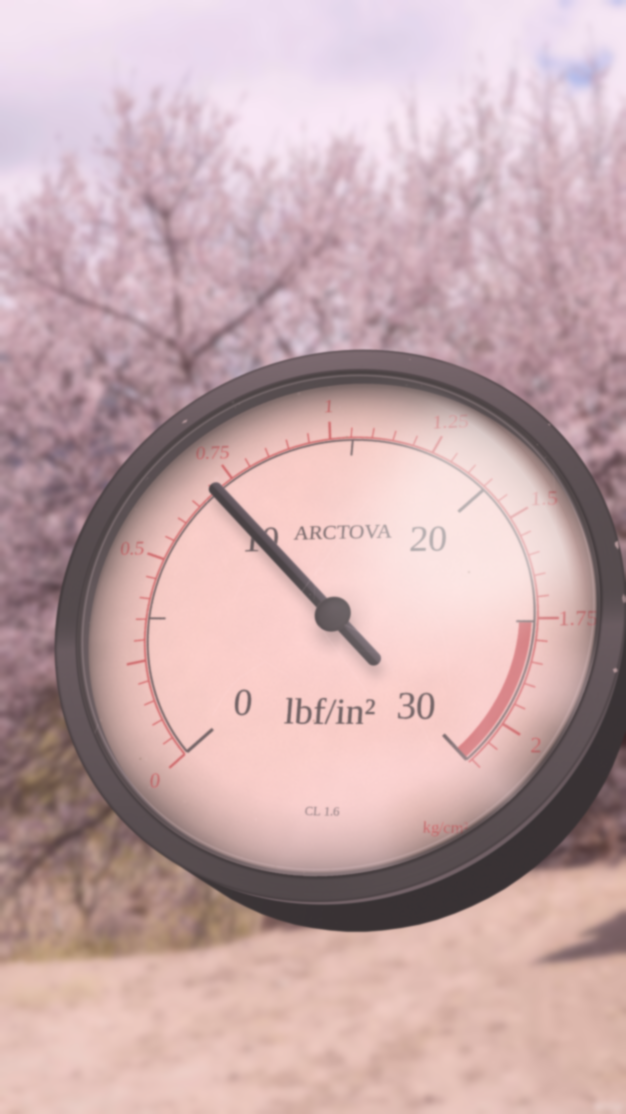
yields 10 psi
